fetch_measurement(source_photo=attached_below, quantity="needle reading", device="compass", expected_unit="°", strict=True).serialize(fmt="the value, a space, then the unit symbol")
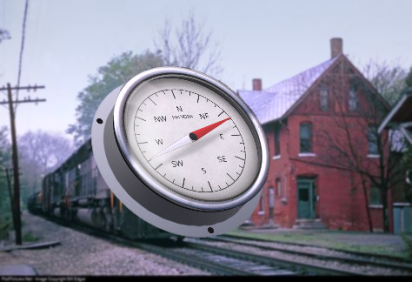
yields 70 °
